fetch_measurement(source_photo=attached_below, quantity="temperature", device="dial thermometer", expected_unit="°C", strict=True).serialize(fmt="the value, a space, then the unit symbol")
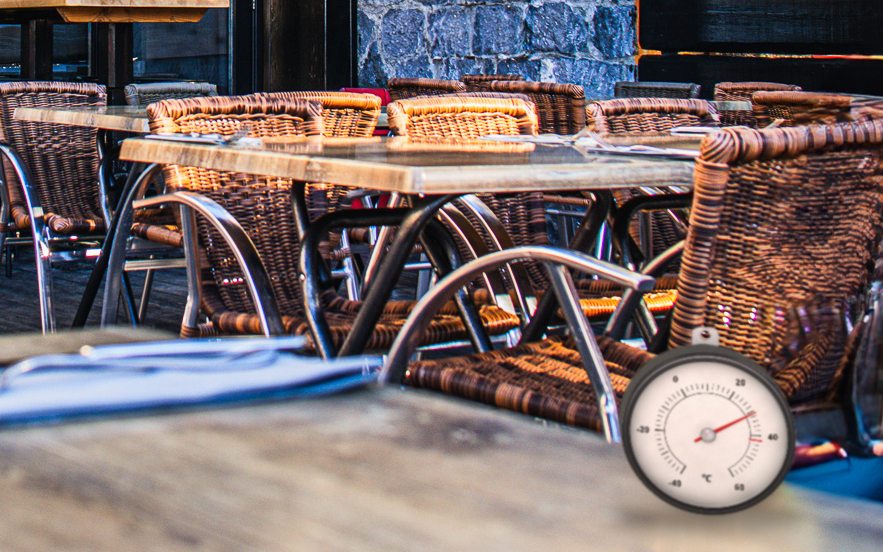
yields 30 °C
